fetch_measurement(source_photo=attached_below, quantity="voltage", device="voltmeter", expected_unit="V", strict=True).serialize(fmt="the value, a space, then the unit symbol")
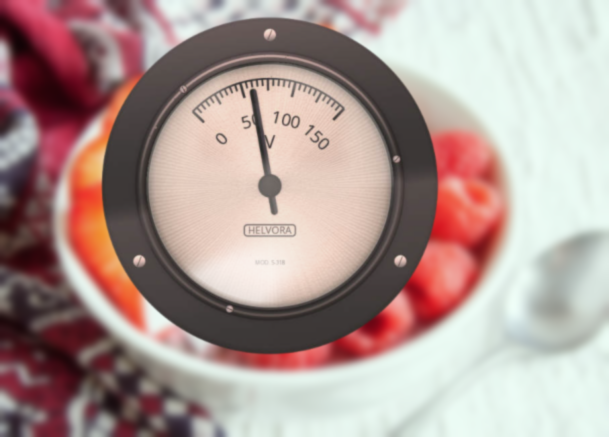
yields 60 V
